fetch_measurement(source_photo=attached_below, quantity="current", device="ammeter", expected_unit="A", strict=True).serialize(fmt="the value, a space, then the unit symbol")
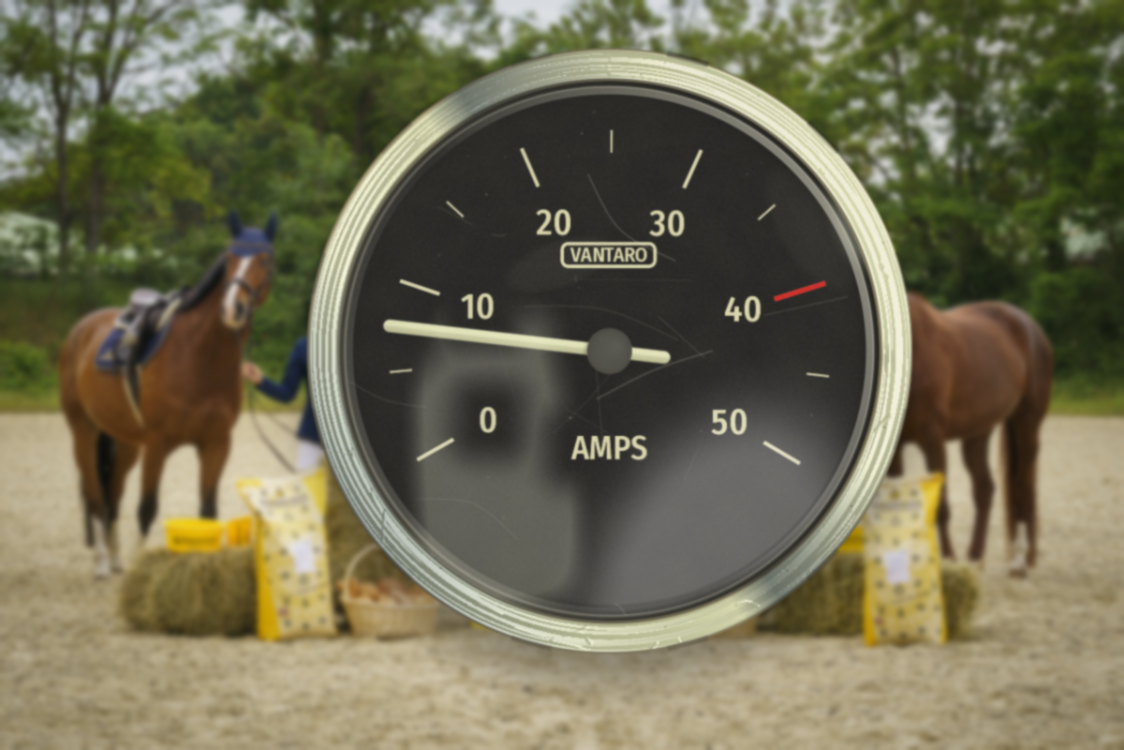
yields 7.5 A
